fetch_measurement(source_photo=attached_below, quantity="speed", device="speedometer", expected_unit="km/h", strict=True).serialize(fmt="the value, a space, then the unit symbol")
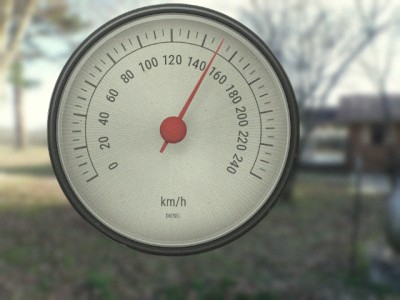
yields 150 km/h
